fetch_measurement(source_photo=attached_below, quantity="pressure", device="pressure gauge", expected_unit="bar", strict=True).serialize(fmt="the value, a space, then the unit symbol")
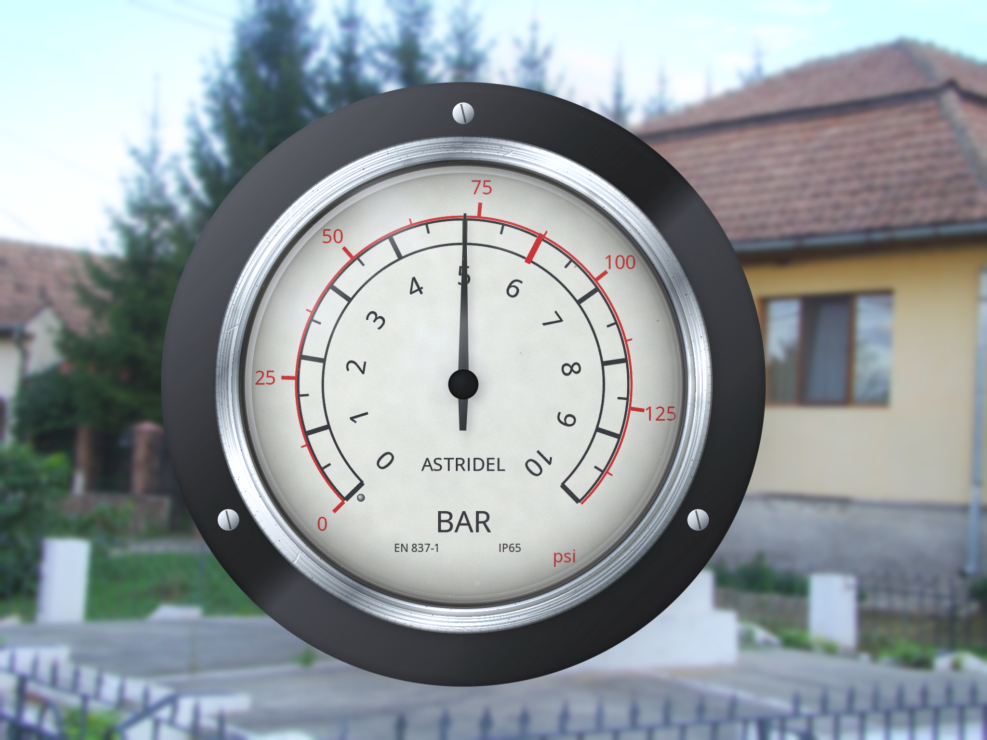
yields 5 bar
